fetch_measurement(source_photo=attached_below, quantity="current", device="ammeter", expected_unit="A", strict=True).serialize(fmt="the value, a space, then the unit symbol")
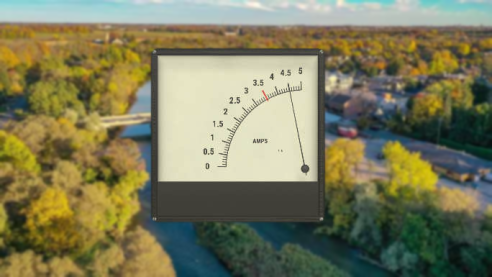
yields 4.5 A
